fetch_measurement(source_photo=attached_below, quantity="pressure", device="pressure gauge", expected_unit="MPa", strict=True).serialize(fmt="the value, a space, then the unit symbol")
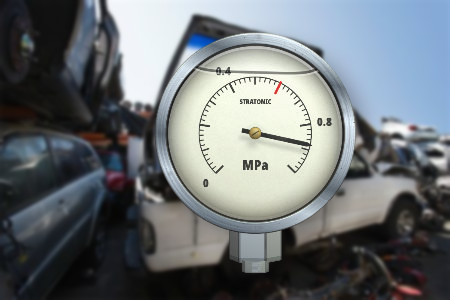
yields 0.88 MPa
